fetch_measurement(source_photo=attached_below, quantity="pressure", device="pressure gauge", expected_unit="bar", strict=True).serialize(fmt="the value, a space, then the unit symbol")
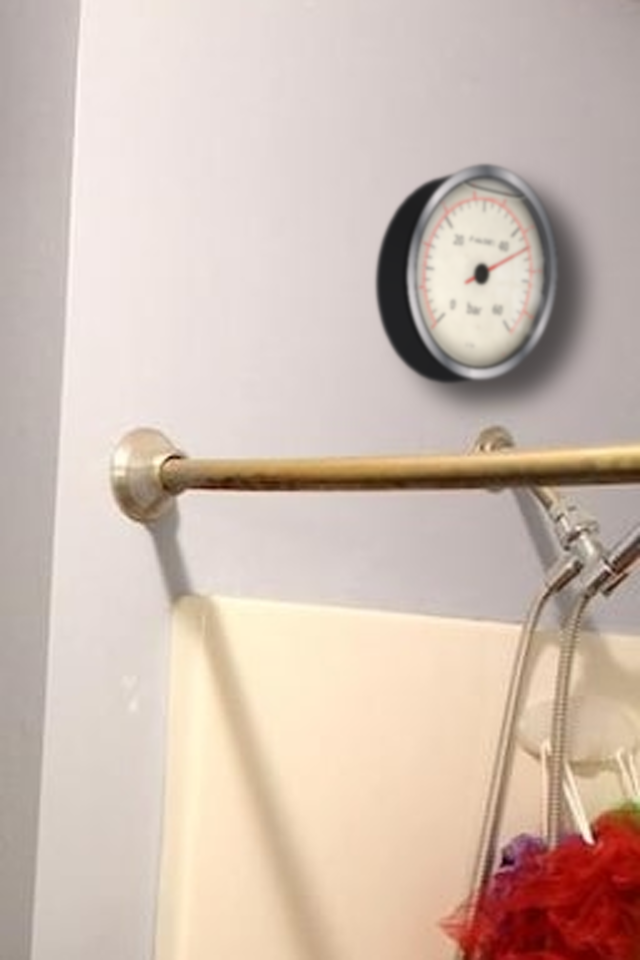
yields 44 bar
